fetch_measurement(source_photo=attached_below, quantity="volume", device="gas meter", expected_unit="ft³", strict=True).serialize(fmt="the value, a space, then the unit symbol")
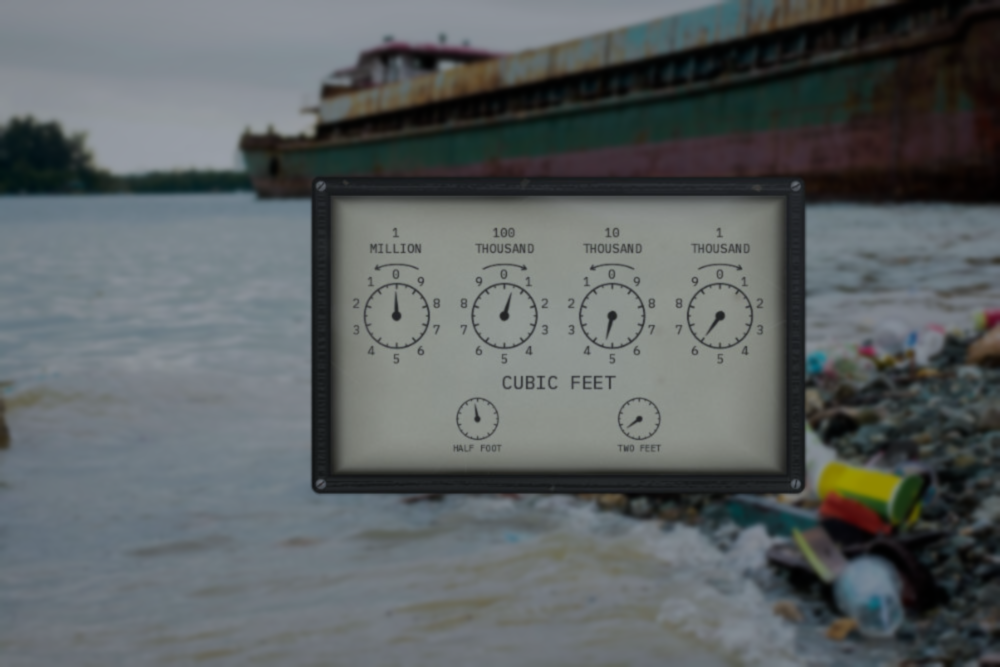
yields 4600 ft³
